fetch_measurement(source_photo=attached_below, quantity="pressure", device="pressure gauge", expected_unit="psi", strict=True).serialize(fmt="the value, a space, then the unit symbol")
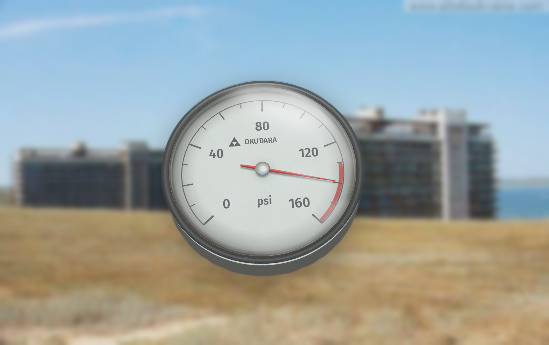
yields 140 psi
